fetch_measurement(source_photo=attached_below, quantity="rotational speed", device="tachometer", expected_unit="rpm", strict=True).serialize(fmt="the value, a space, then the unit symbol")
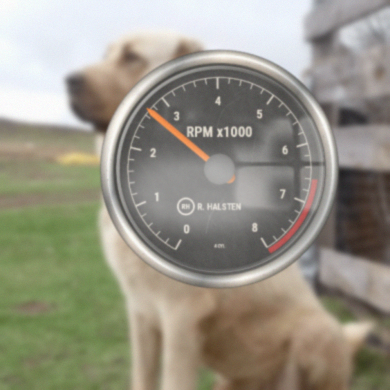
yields 2700 rpm
